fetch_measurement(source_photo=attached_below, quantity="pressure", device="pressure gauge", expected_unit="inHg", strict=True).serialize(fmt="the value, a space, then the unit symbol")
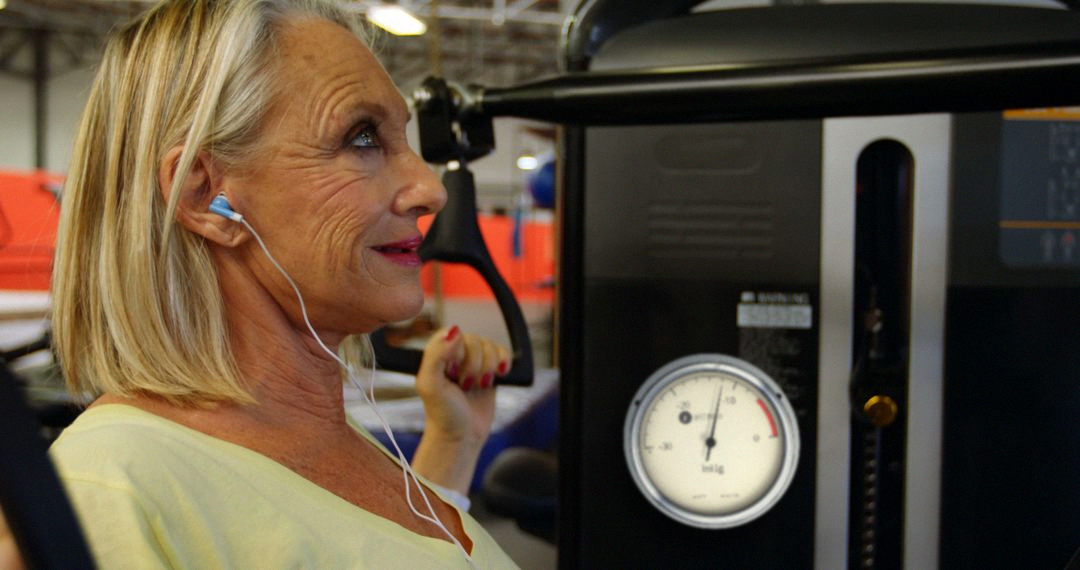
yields -12 inHg
